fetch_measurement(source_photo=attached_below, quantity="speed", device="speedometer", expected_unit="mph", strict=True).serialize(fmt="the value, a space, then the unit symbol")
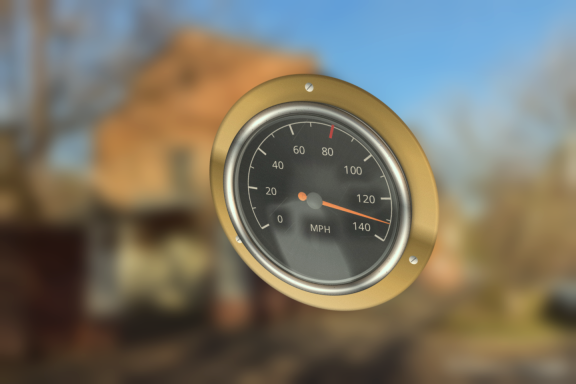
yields 130 mph
